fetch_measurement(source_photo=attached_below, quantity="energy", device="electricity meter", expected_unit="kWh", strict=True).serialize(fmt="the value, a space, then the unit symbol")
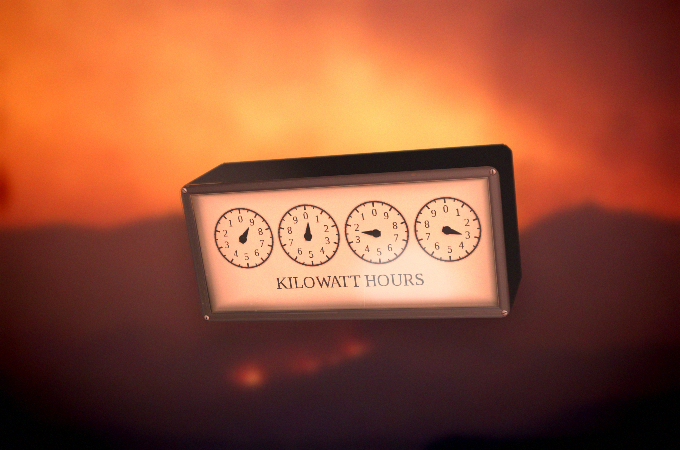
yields 9023 kWh
